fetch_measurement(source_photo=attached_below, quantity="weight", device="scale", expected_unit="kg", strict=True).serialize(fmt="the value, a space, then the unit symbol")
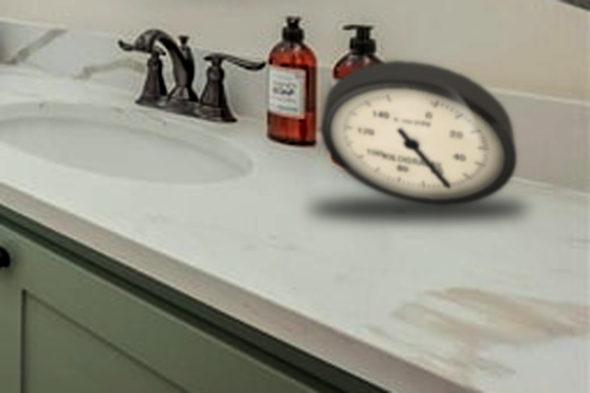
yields 60 kg
